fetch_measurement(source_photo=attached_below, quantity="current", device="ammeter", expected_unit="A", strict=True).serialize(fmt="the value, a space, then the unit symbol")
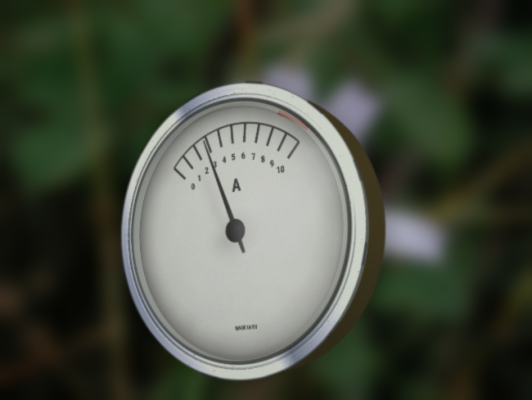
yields 3 A
